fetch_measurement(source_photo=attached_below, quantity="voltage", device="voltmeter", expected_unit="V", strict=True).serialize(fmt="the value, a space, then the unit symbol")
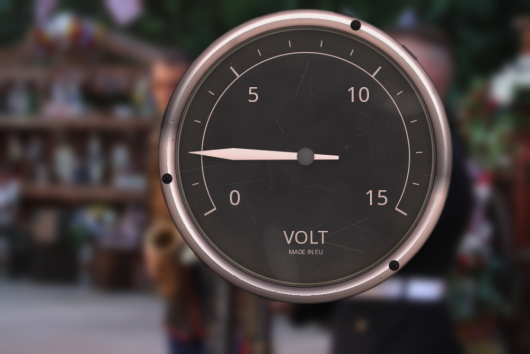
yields 2 V
